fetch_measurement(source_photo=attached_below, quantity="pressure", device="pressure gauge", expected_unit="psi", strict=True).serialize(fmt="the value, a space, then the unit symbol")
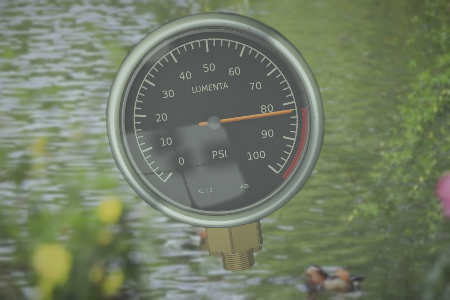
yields 82 psi
